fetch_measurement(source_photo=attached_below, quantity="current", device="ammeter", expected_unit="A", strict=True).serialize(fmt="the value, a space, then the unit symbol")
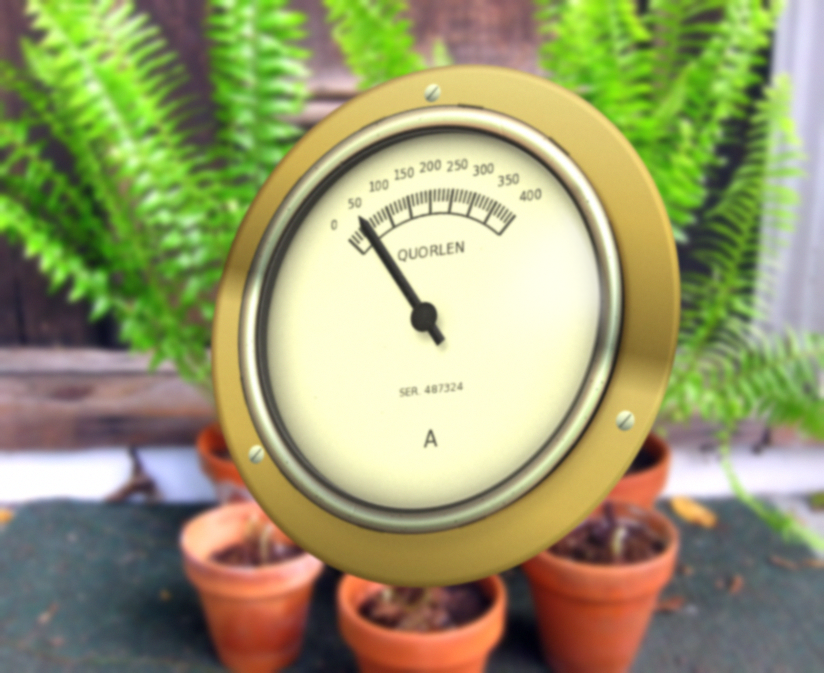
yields 50 A
